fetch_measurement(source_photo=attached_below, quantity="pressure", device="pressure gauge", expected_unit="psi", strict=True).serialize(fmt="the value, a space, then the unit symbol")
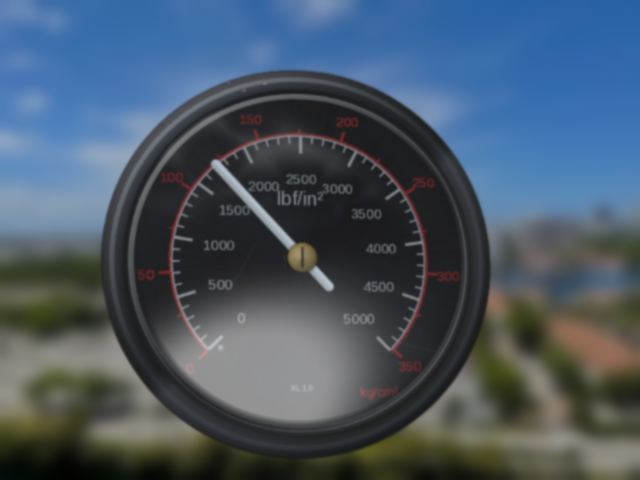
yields 1700 psi
